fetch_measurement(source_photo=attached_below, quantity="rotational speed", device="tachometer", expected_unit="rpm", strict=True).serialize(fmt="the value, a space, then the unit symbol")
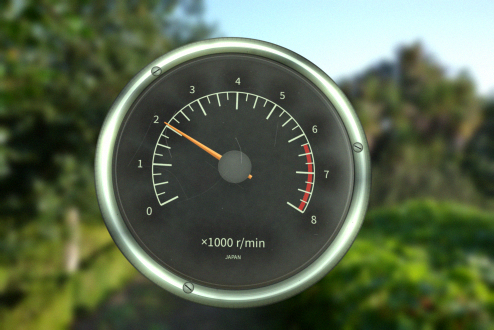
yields 2000 rpm
